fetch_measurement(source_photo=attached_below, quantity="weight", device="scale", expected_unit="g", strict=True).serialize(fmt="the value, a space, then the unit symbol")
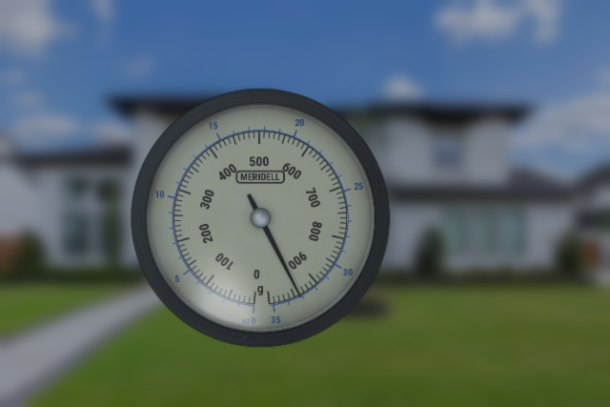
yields 940 g
